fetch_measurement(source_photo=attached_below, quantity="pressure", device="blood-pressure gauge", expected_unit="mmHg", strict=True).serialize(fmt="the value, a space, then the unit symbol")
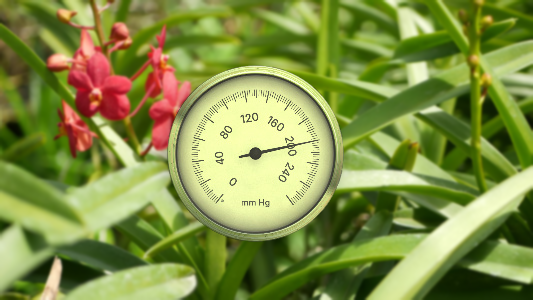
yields 200 mmHg
